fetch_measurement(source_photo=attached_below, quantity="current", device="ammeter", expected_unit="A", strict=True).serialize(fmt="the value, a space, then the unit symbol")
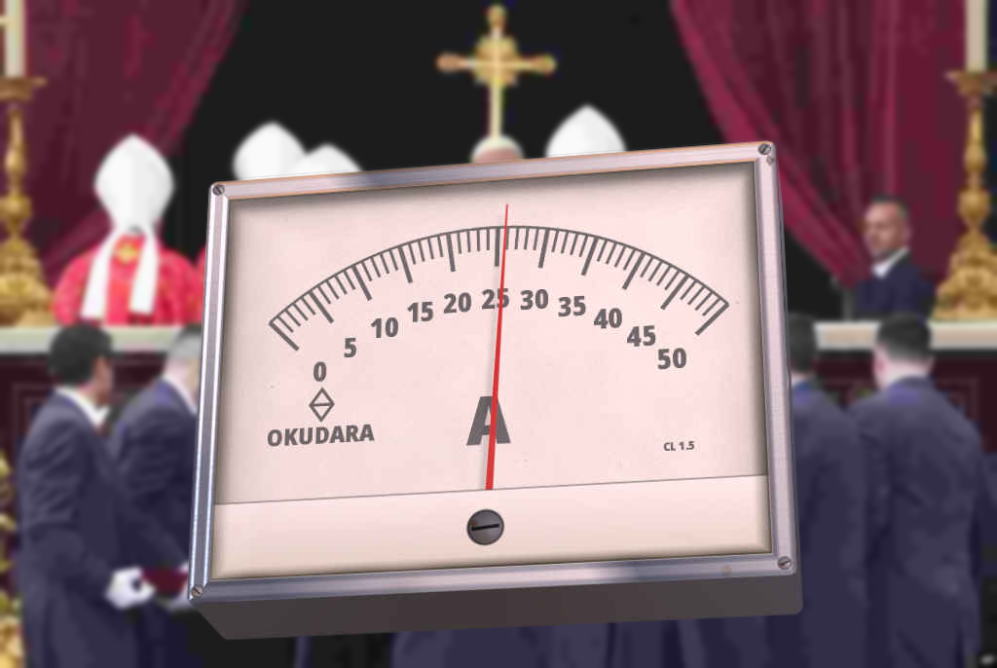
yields 26 A
